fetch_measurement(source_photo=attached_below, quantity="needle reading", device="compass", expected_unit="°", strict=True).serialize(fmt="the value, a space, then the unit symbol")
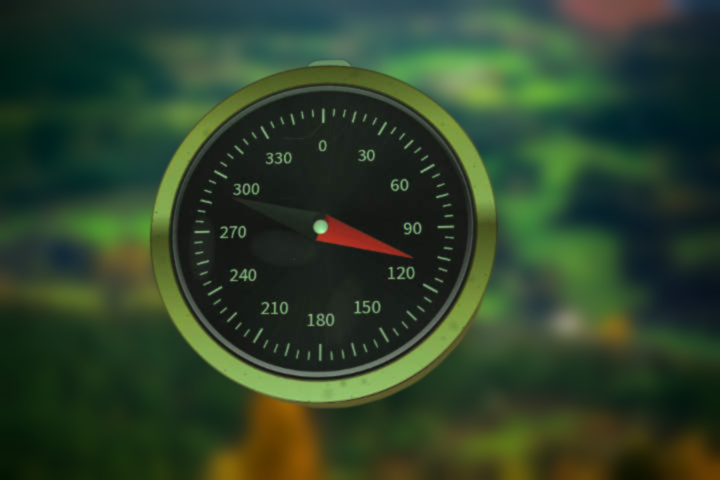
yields 110 °
